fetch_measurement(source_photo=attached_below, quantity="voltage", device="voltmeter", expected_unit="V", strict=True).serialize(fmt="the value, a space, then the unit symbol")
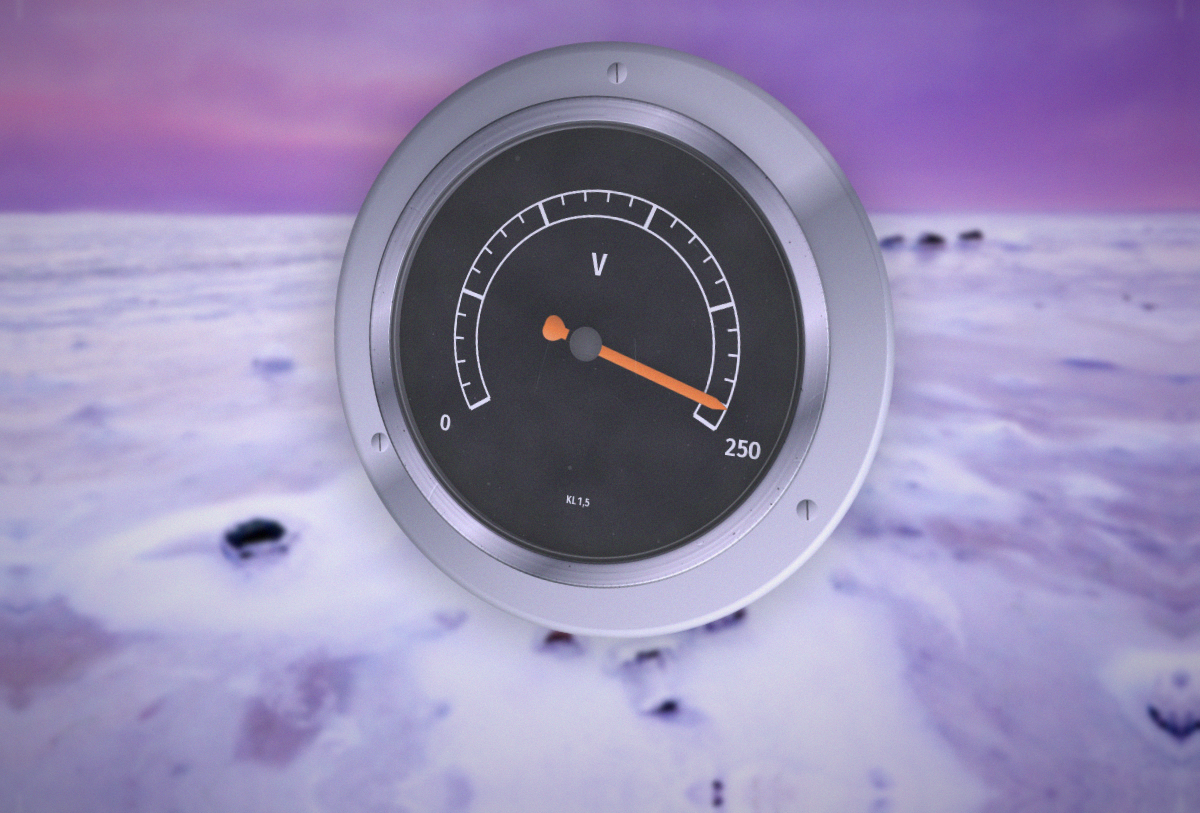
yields 240 V
